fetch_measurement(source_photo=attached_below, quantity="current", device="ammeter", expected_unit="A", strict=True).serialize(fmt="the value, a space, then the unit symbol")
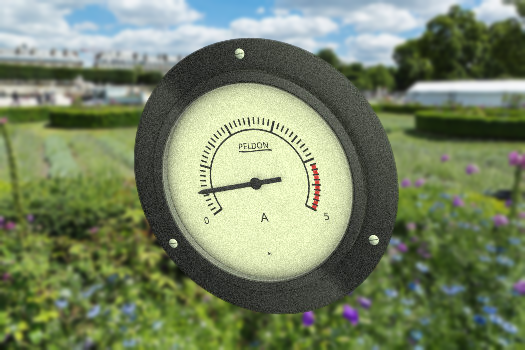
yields 0.5 A
